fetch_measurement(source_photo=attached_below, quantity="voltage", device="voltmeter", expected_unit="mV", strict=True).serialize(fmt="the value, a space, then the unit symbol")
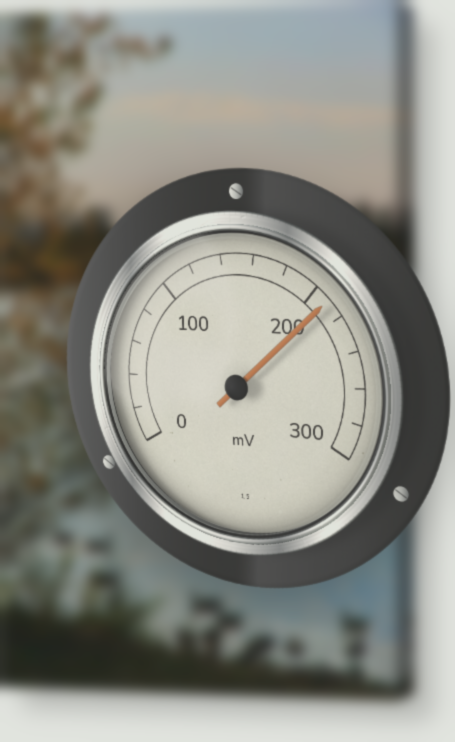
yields 210 mV
